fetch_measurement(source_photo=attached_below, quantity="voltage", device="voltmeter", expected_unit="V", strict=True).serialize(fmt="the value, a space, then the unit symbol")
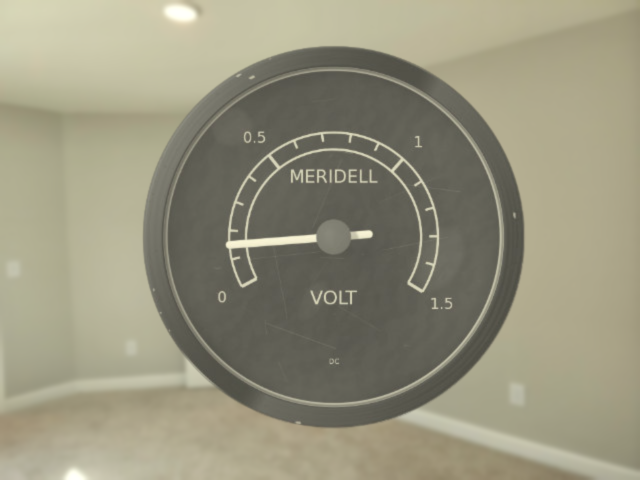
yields 0.15 V
